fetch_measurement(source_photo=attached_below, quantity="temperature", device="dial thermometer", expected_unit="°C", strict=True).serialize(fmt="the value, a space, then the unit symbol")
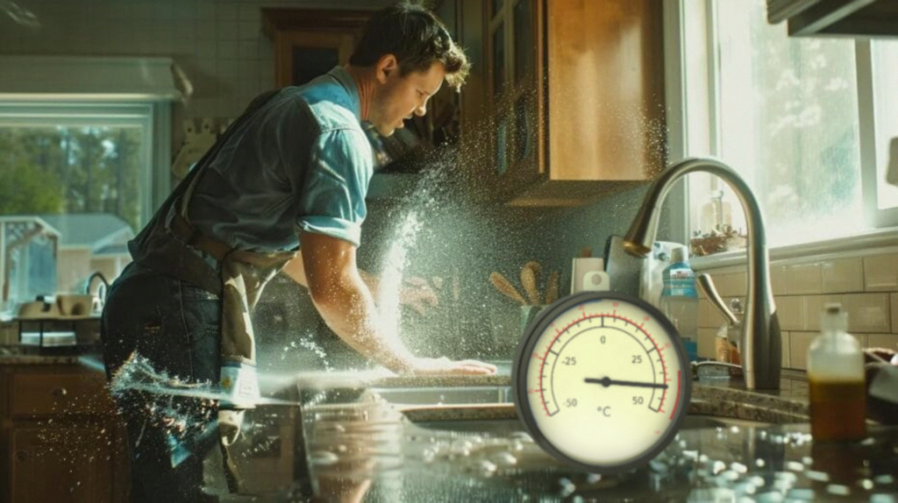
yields 40 °C
